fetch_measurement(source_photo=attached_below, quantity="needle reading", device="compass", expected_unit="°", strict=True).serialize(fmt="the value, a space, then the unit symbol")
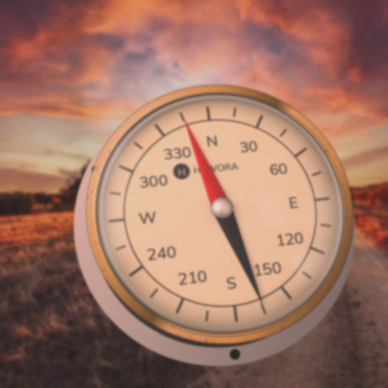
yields 345 °
